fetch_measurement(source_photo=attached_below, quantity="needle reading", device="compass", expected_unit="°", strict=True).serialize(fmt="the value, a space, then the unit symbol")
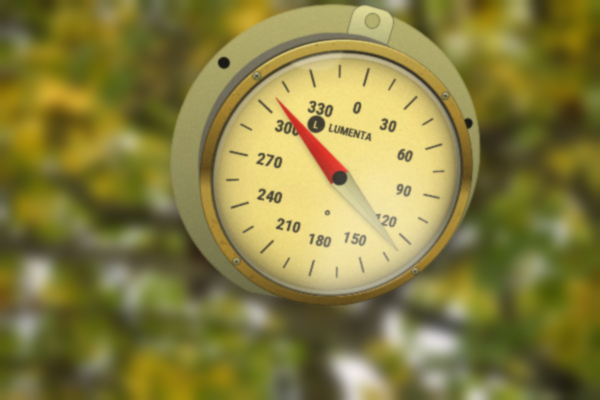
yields 307.5 °
